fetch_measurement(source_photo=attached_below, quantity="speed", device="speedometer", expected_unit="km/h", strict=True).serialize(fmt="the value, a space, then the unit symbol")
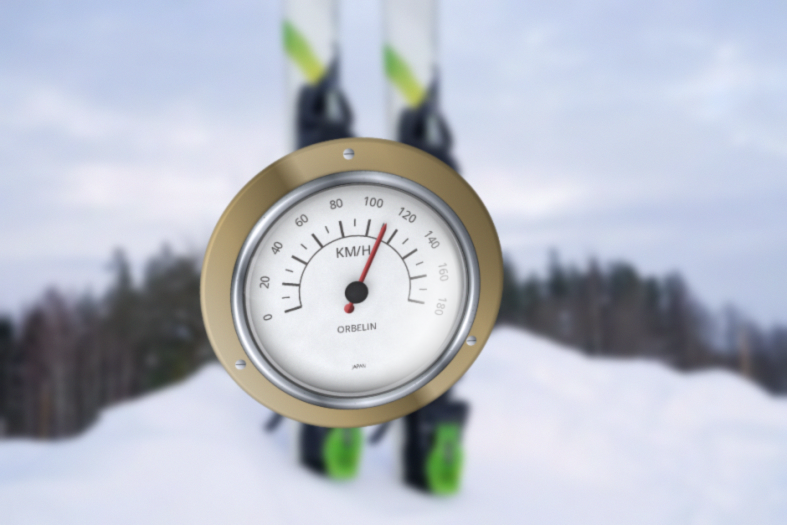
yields 110 km/h
